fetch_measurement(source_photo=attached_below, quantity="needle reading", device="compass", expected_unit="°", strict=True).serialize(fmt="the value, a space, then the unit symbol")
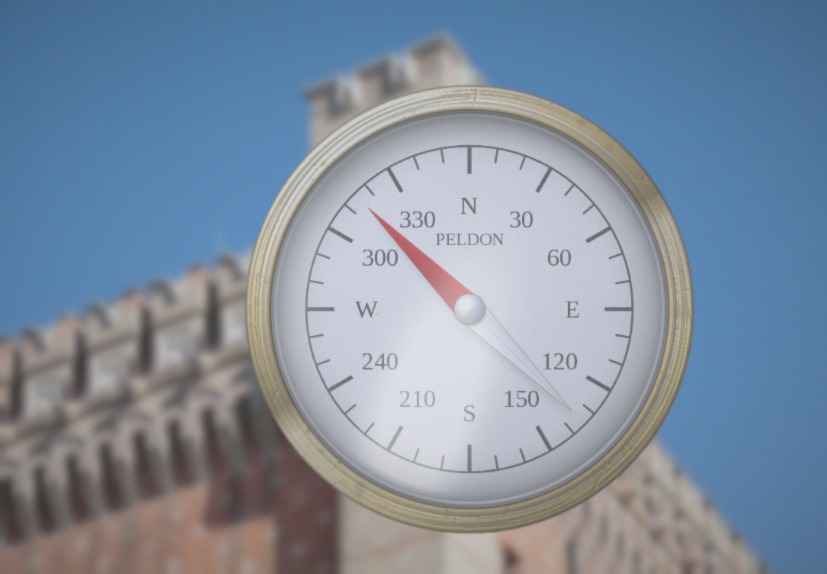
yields 315 °
